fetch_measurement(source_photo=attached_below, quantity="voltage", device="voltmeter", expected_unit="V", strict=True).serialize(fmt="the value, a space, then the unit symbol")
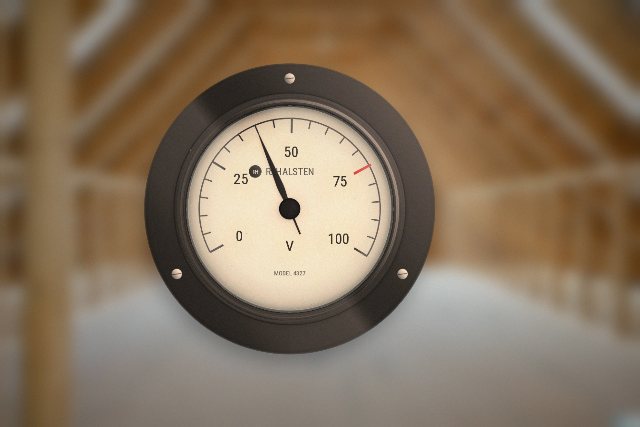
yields 40 V
